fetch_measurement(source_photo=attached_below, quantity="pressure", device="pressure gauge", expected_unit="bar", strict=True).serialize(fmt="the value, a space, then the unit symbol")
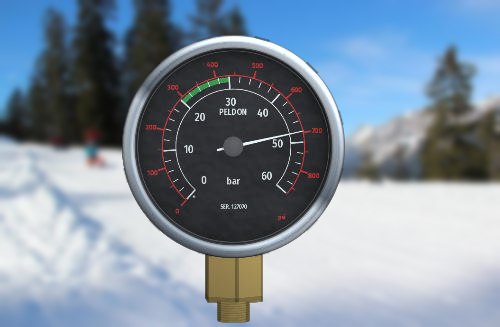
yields 48 bar
